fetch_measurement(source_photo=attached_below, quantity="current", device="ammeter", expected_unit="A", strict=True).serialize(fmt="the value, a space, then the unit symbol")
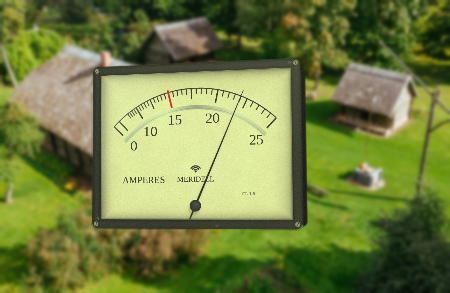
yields 22 A
